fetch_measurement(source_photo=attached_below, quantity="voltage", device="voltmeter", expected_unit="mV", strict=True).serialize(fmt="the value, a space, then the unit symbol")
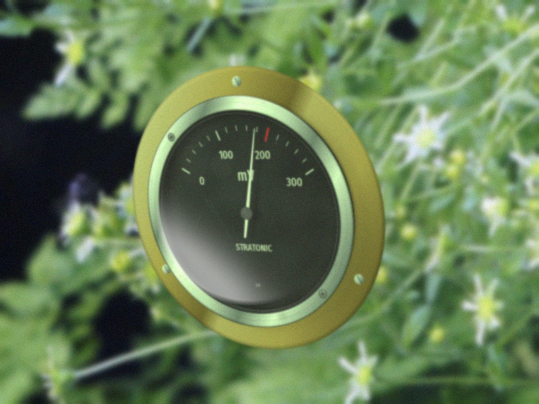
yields 180 mV
